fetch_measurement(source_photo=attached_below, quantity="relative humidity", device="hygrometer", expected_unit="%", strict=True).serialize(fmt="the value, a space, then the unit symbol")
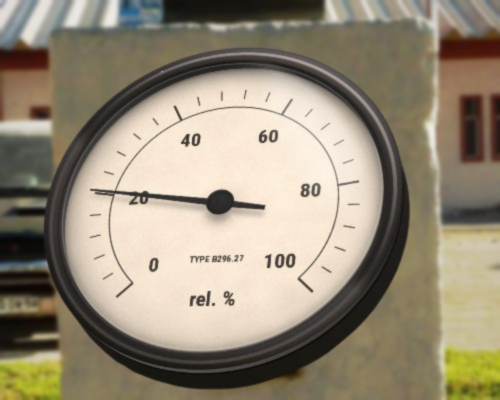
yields 20 %
